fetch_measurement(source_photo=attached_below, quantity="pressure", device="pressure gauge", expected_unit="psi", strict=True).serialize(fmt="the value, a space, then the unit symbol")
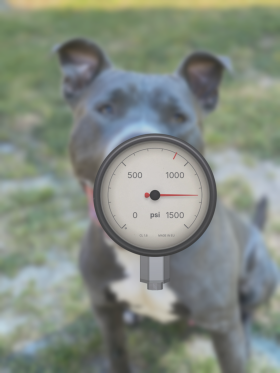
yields 1250 psi
